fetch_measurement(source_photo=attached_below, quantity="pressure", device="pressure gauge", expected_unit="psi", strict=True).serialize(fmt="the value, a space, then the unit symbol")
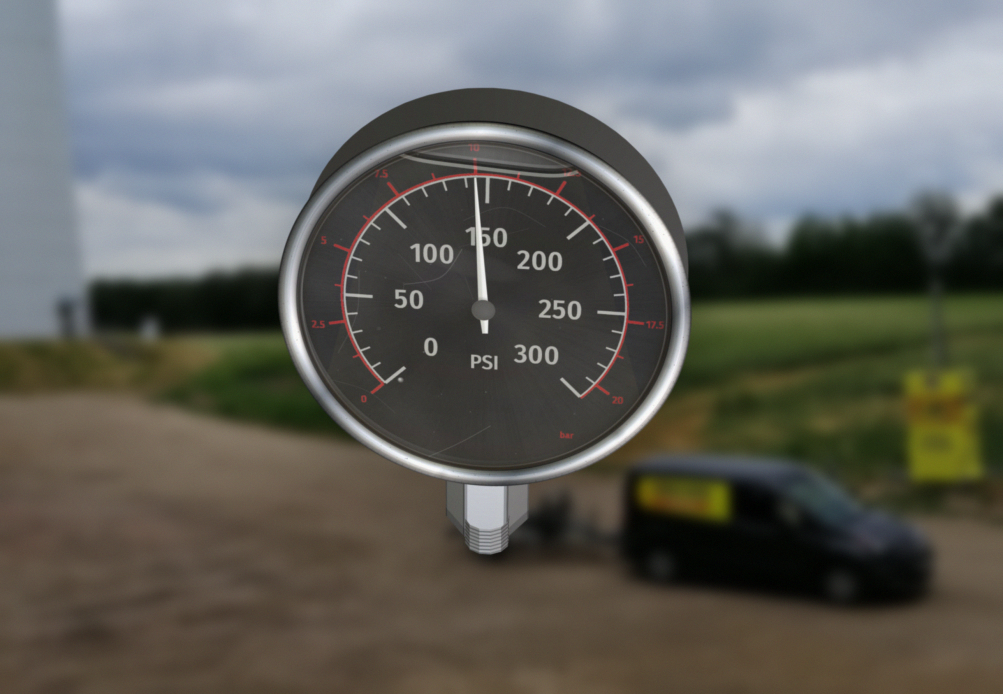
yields 145 psi
